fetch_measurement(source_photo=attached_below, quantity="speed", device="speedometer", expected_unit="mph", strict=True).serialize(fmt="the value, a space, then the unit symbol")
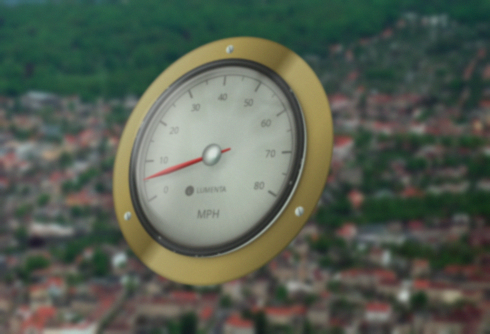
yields 5 mph
